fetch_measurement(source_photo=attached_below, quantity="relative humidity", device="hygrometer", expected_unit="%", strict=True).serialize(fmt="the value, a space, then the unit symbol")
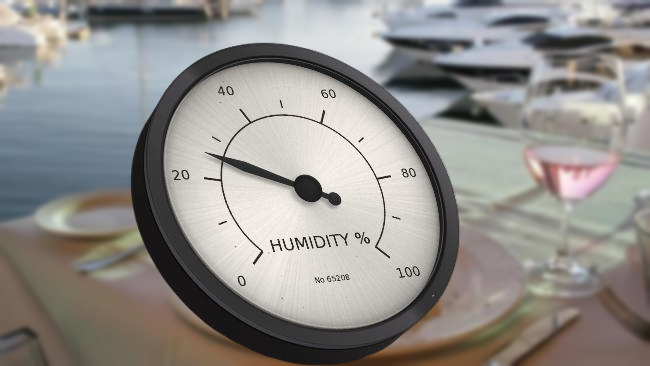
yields 25 %
